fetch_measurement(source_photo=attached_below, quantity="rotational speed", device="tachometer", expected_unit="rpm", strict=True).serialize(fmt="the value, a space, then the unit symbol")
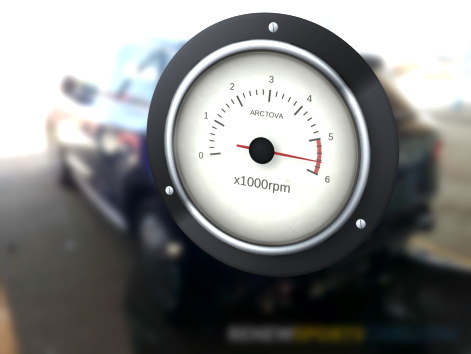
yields 5600 rpm
